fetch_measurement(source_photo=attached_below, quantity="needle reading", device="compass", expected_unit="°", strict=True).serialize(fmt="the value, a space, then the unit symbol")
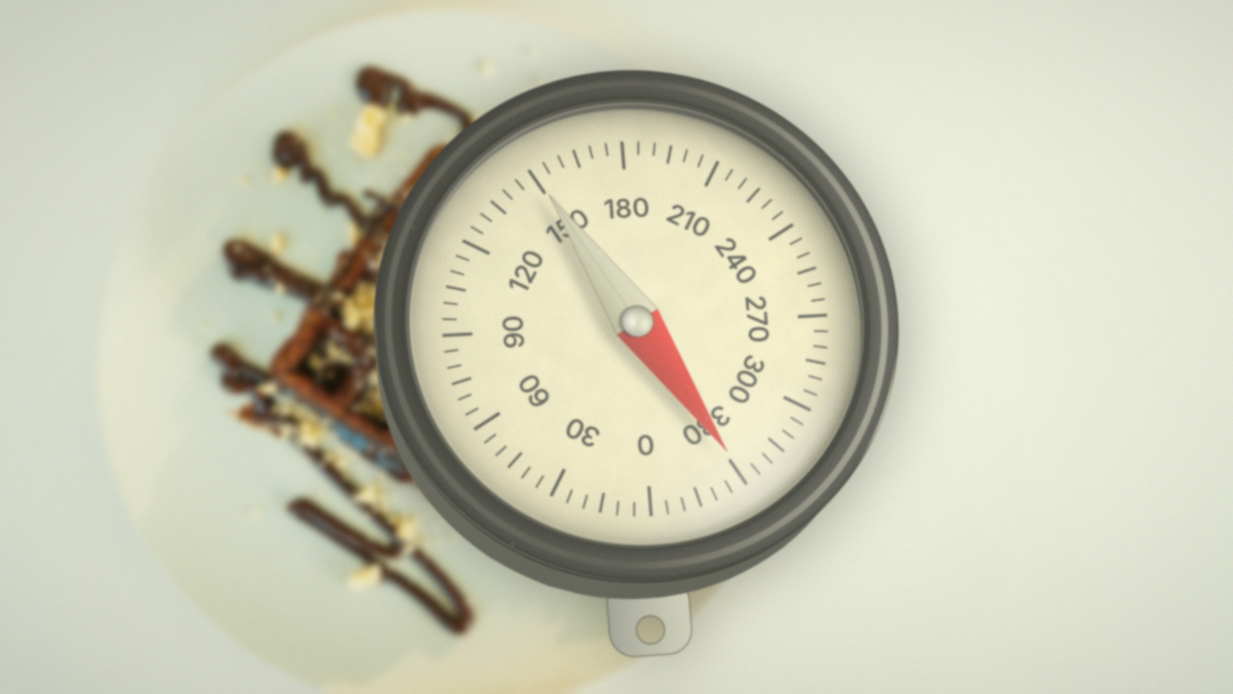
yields 330 °
